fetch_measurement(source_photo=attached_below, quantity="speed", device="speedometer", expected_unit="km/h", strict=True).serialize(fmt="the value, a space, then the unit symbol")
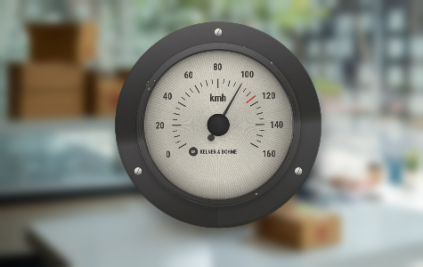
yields 100 km/h
